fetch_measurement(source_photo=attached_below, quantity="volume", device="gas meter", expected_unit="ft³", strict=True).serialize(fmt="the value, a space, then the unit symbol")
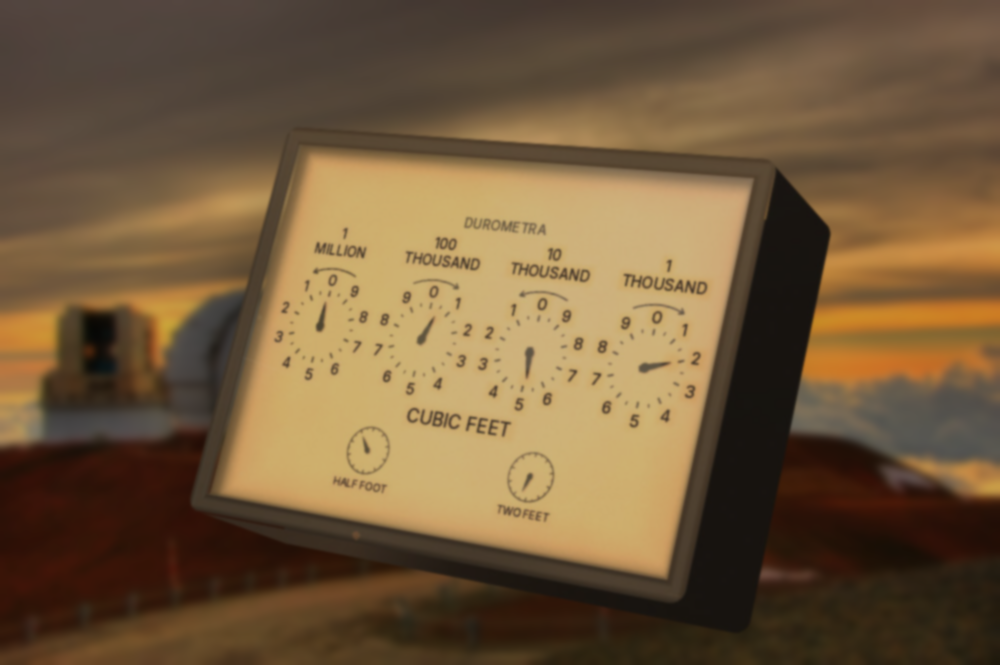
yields 5200 ft³
